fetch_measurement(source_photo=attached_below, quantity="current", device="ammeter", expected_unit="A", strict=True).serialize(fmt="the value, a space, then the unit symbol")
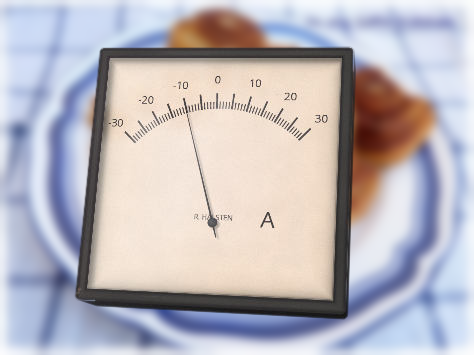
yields -10 A
